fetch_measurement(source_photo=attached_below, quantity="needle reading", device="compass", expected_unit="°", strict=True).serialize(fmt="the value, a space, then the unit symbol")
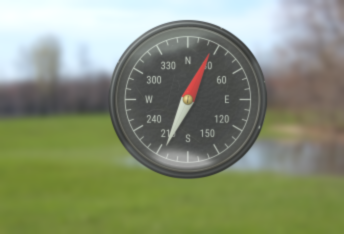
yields 25 °
